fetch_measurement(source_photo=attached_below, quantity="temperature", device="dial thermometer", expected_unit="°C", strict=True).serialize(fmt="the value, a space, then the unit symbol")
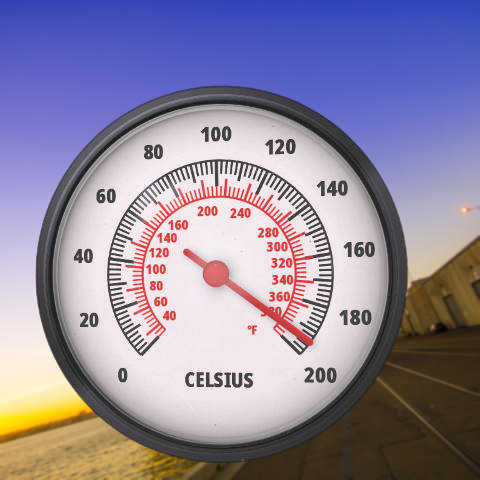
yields 194 °C
